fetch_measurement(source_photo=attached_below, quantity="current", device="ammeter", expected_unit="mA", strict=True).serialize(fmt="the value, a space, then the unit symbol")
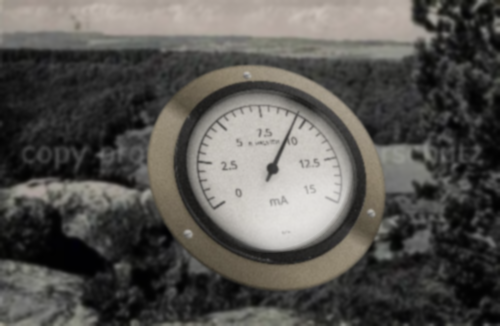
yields 9.5 mA
